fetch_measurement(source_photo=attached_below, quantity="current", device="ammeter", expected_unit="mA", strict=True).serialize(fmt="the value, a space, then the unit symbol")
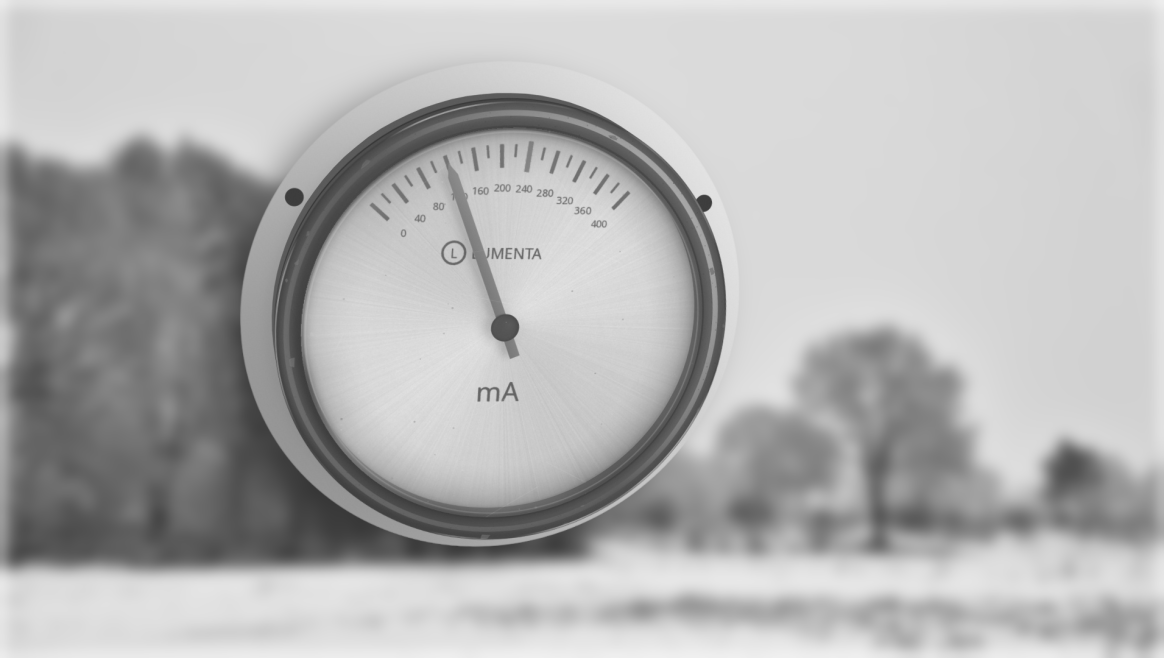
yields 120 mA
